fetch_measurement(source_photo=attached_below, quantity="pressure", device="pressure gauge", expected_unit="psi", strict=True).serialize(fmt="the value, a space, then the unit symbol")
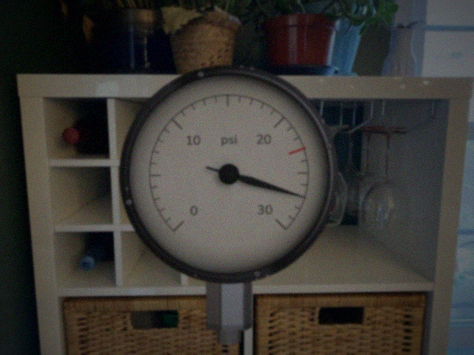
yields 27 psi
